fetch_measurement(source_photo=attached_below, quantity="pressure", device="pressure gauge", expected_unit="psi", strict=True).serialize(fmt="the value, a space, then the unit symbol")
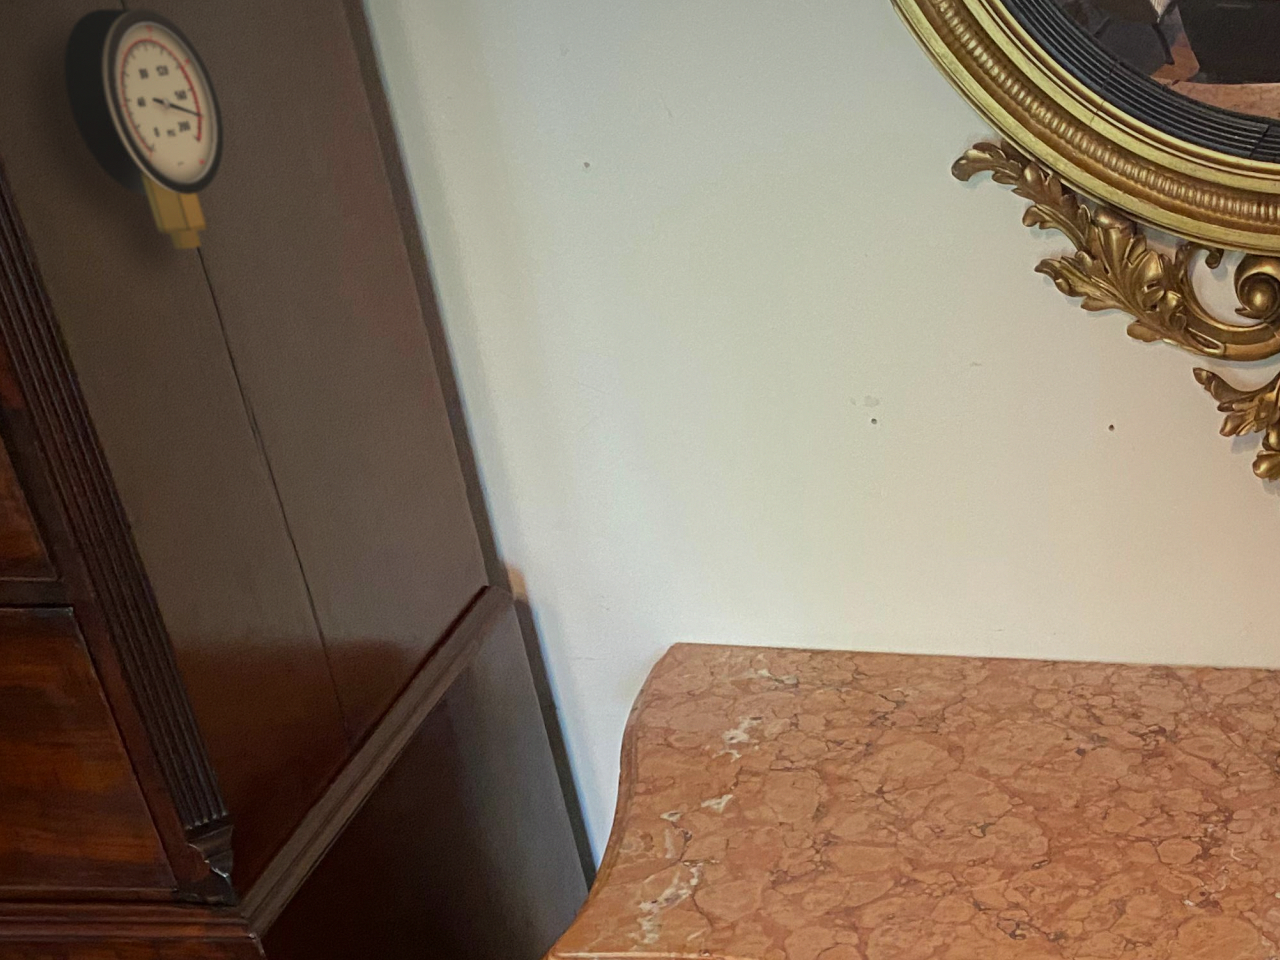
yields 180 psi
